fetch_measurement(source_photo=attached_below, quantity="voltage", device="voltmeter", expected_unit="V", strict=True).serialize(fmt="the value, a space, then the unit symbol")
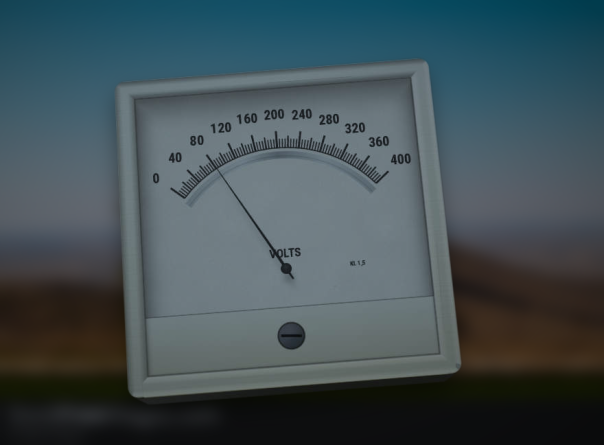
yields 80 V
